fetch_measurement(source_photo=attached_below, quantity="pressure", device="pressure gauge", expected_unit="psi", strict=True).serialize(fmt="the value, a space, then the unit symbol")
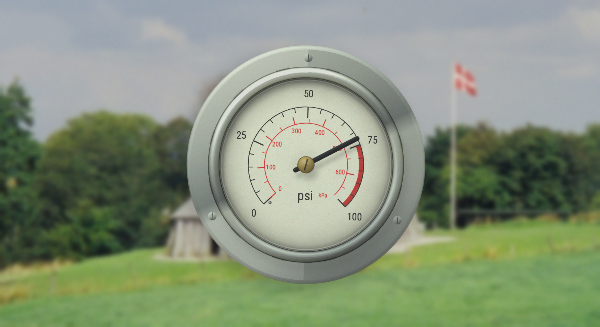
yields 72.5 psi
